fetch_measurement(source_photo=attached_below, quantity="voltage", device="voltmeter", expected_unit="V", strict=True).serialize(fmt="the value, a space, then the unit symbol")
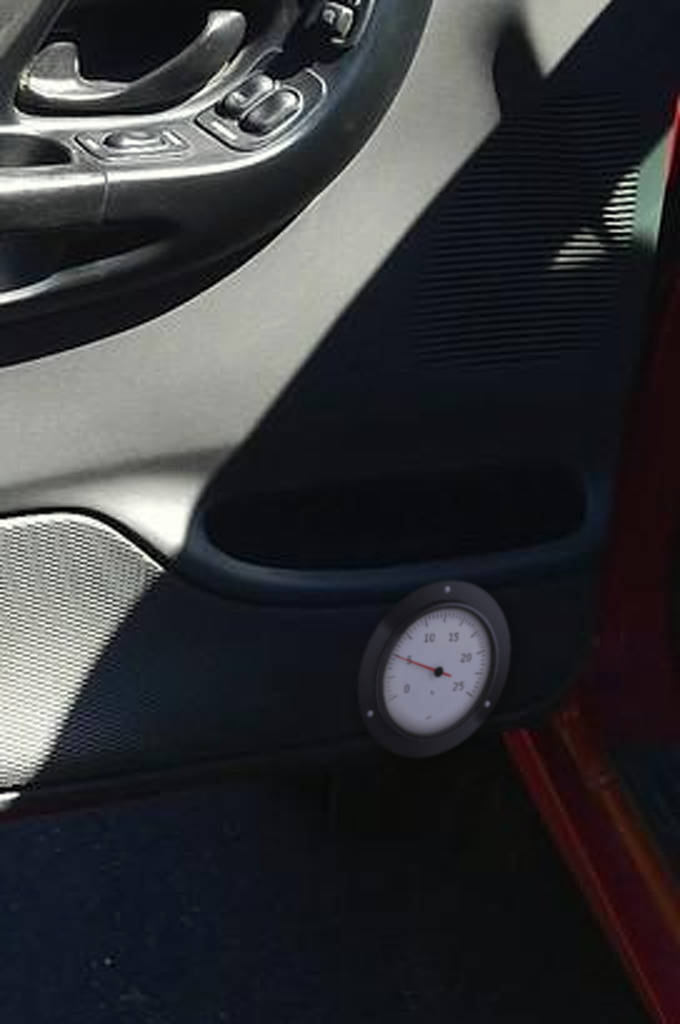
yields 5 V
